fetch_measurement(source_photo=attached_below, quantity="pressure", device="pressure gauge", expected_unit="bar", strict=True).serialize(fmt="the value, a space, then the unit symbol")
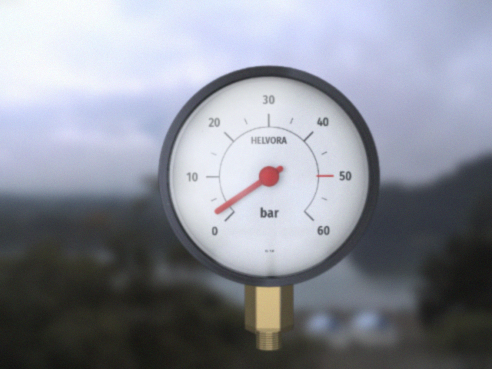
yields 2.5 bar
